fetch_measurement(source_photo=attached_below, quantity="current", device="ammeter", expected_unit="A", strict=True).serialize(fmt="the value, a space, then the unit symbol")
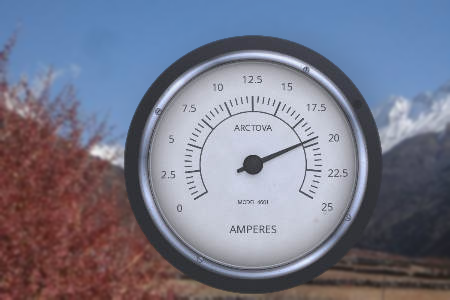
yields 19.5 A
